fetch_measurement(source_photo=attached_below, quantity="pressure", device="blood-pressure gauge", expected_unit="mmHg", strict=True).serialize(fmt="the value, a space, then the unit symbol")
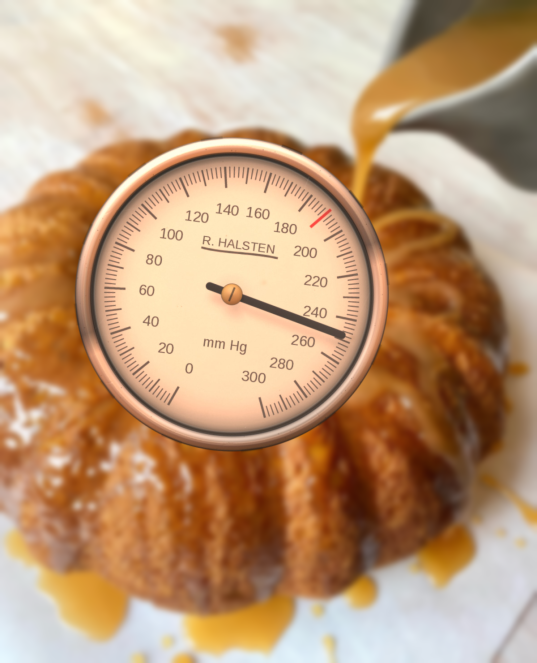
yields 248 mmHg
